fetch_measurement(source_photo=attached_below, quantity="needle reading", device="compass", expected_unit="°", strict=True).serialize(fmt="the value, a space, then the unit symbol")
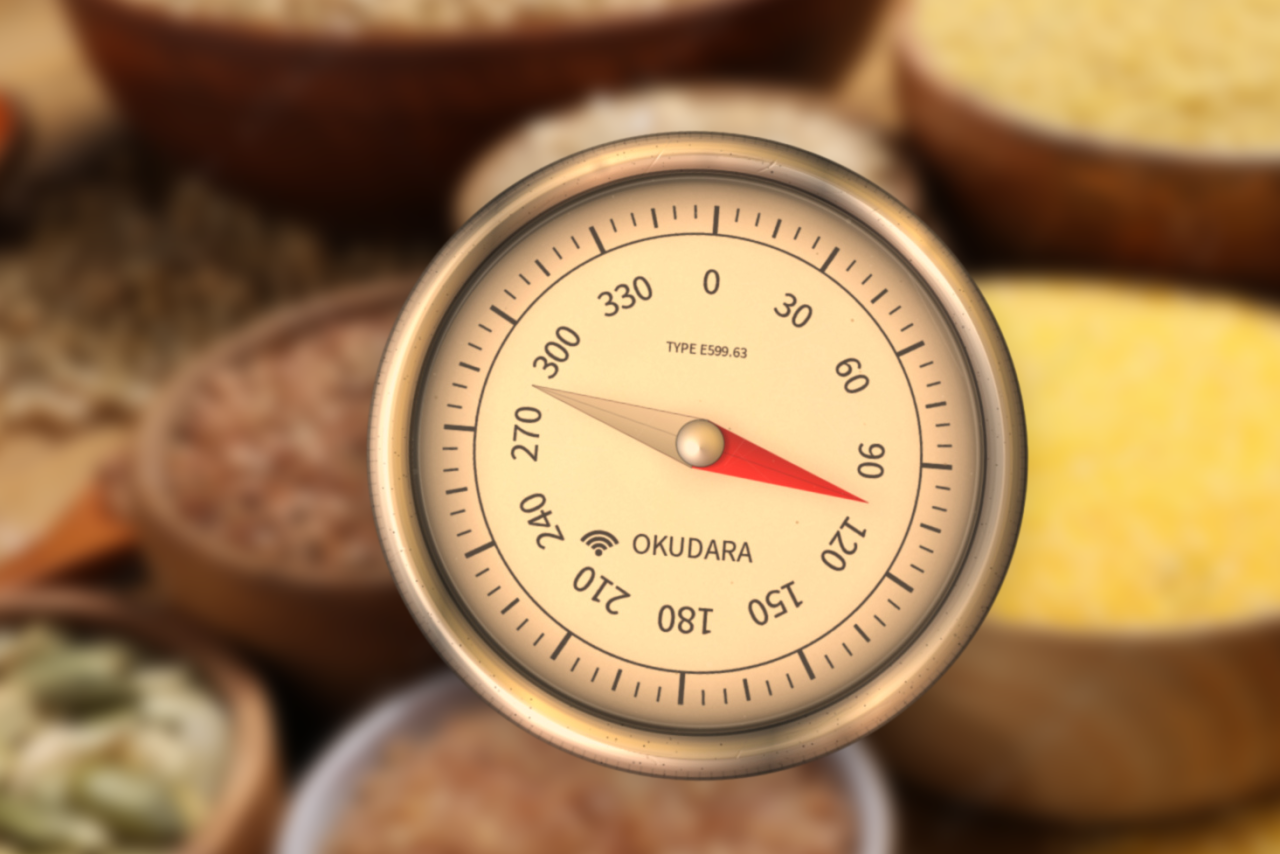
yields 105 °
